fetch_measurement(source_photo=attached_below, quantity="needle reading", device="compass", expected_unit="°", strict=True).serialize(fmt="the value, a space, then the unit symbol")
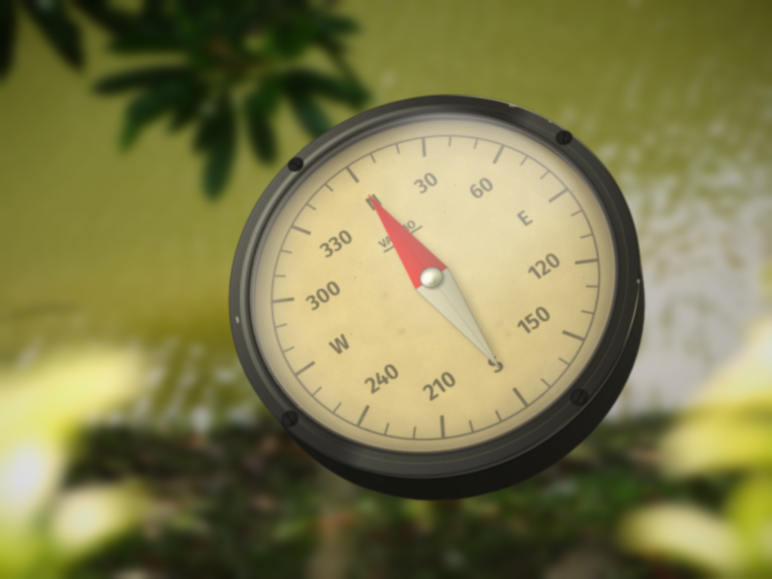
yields 0 °
